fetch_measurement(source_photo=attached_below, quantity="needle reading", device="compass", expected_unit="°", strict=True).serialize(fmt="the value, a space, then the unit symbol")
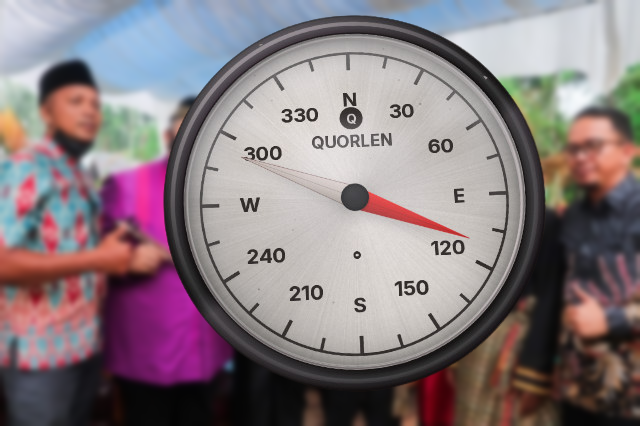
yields 112.5 °
